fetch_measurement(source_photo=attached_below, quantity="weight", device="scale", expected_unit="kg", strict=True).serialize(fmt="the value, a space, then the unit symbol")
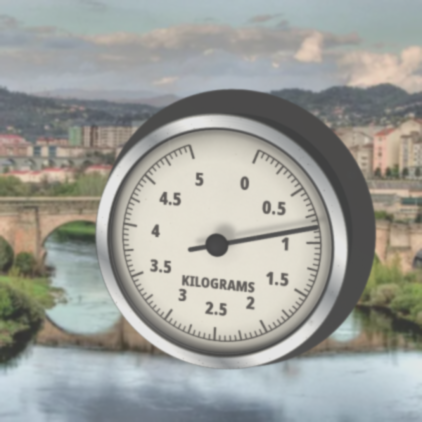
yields 0.85 kg
